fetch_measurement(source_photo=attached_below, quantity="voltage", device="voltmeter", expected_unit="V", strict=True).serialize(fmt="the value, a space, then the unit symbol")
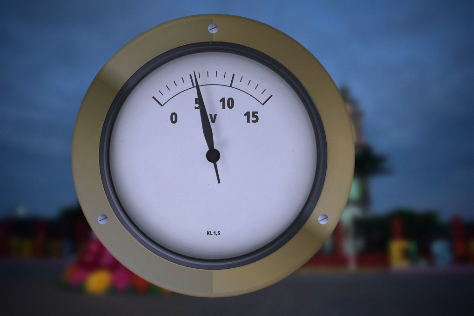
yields 5.5 V
